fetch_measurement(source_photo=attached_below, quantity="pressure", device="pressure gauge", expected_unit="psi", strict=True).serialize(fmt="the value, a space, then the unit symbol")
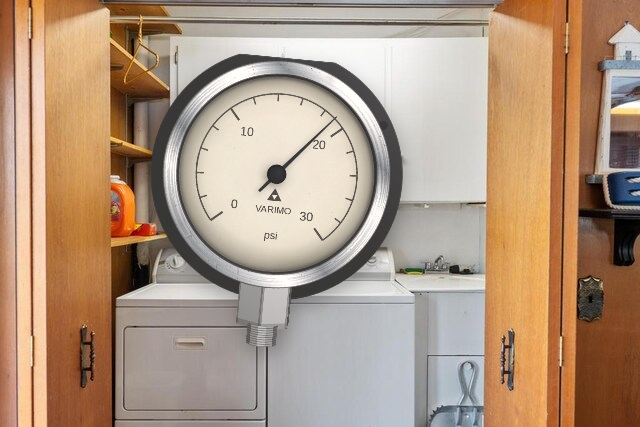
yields 19 psi
